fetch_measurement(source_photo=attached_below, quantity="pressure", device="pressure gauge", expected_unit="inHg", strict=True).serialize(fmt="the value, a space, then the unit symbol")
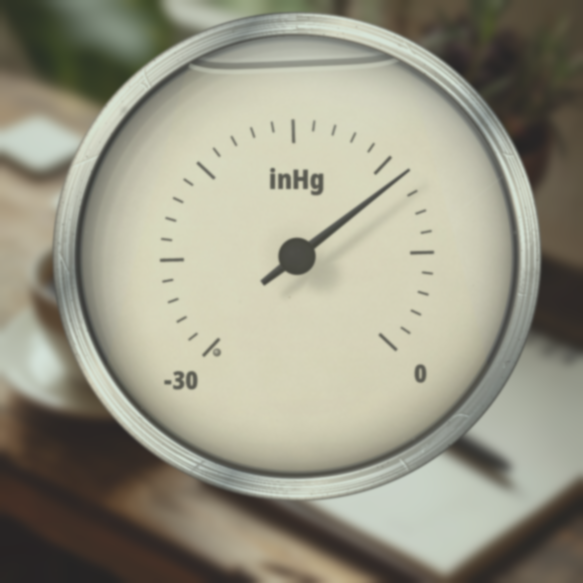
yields -9 inHg
